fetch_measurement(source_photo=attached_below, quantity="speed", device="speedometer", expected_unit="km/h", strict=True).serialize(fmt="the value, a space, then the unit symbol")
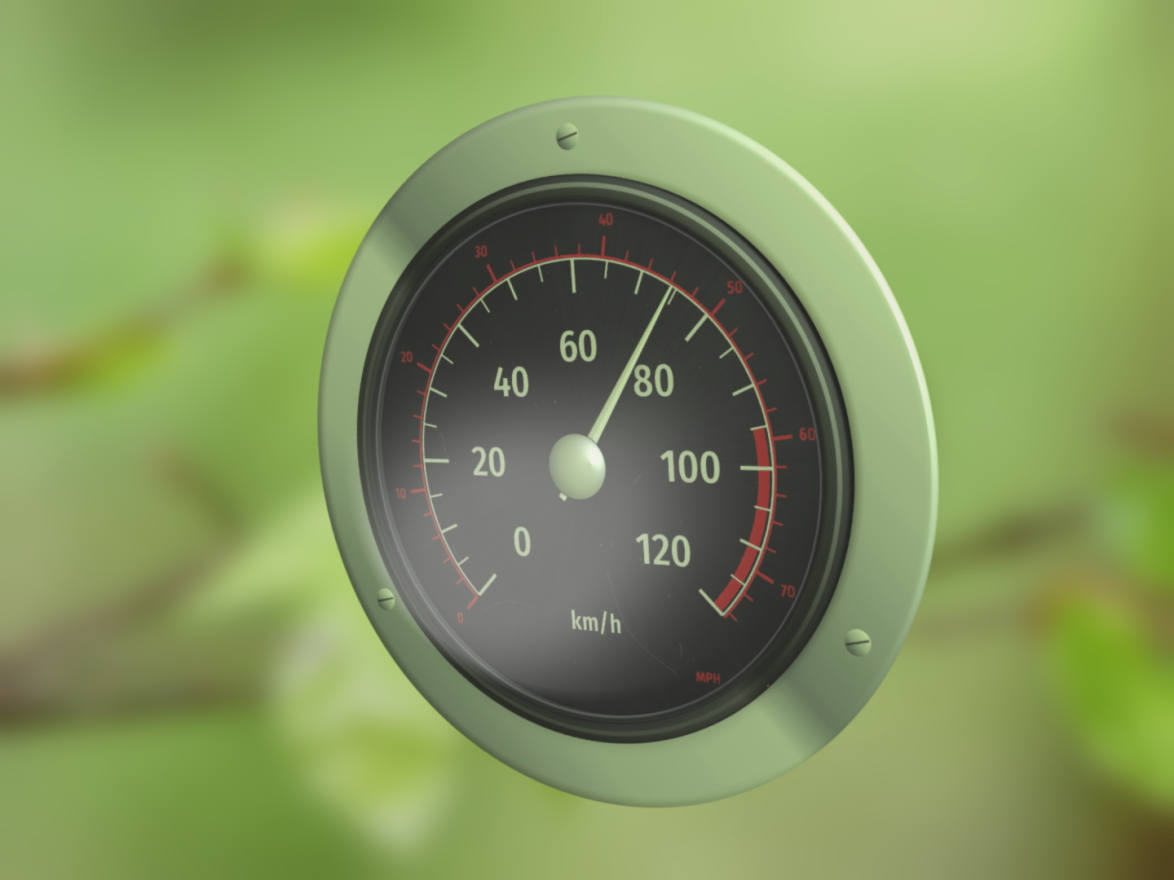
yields 75 km/h
